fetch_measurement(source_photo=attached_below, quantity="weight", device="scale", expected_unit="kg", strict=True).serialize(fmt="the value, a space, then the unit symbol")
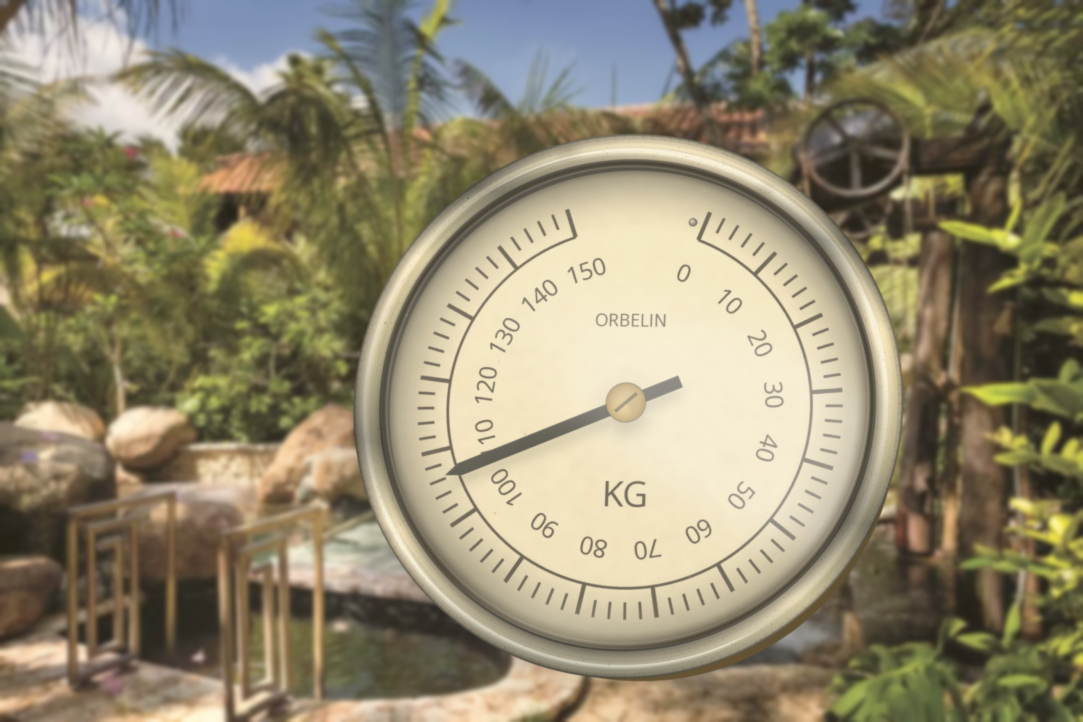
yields 106 kg
